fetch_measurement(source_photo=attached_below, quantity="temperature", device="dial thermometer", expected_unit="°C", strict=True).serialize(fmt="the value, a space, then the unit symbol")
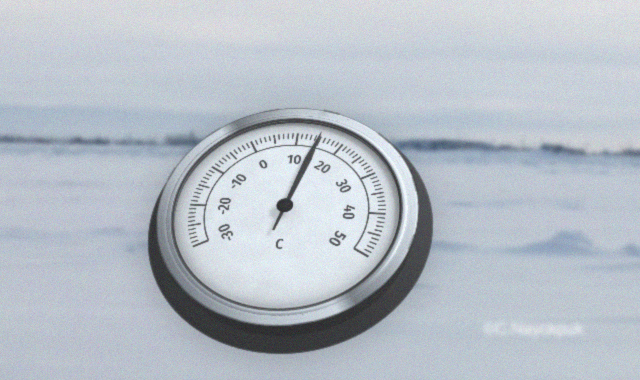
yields 15 °C
